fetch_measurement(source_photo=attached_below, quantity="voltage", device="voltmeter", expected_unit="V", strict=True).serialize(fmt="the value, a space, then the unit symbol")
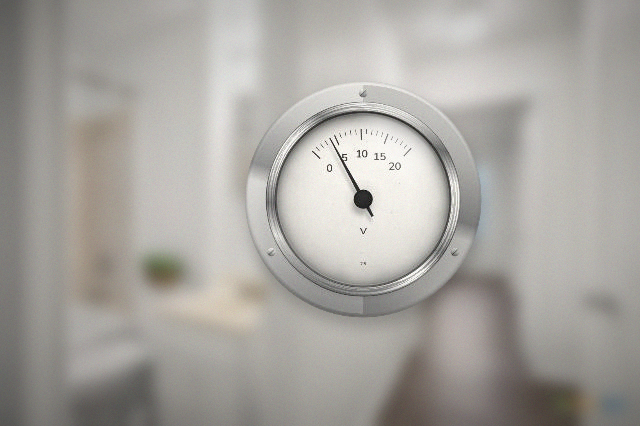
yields 4 V
